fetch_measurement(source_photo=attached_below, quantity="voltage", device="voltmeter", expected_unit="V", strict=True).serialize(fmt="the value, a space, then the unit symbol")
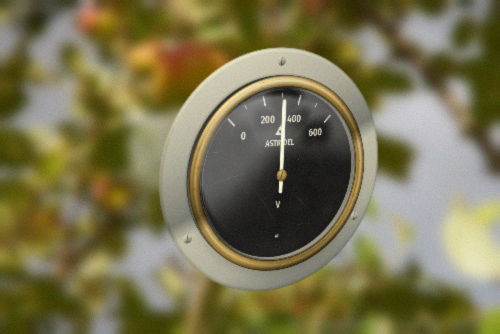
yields 300 V
